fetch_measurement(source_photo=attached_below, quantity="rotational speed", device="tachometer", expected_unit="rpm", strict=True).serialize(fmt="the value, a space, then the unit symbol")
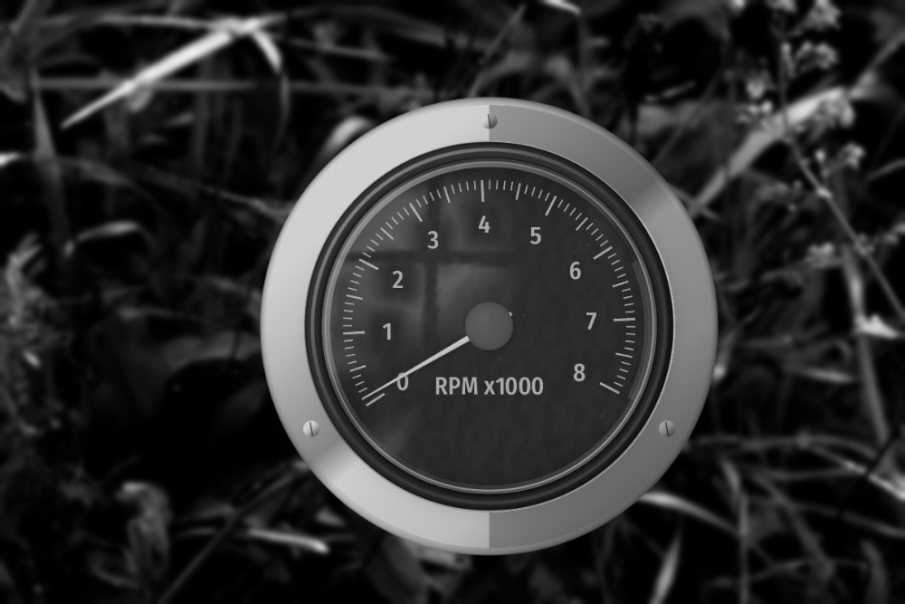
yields 100 rpm
